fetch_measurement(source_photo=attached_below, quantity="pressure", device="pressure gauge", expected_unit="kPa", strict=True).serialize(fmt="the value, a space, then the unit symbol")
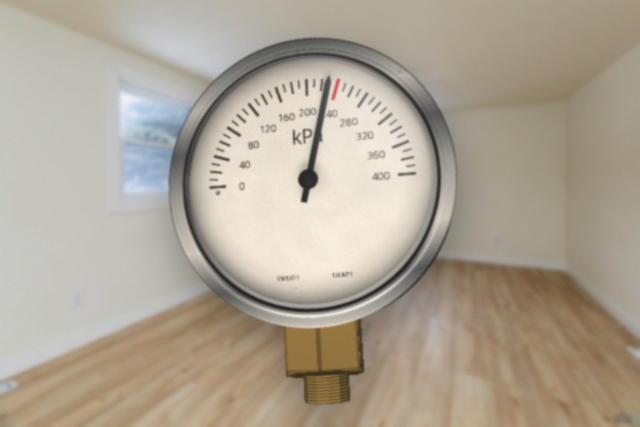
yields 230 kPa
